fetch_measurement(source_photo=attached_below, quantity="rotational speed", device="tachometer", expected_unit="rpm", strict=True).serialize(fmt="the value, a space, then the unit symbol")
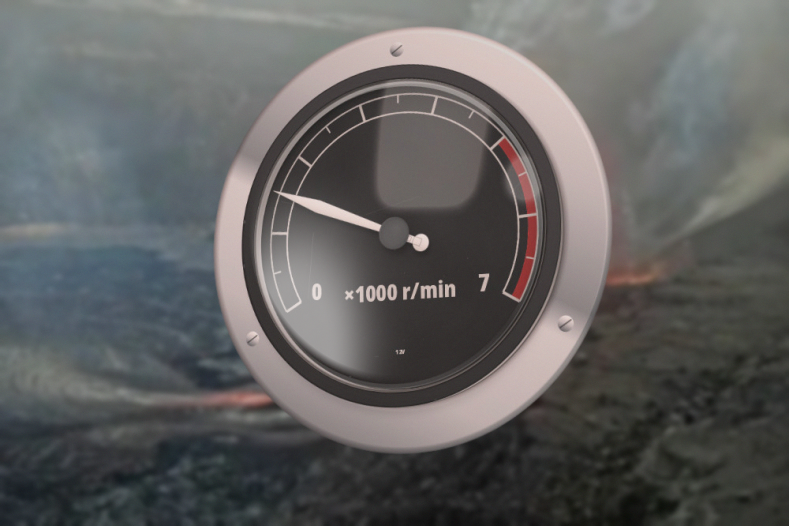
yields 1500 rpm
